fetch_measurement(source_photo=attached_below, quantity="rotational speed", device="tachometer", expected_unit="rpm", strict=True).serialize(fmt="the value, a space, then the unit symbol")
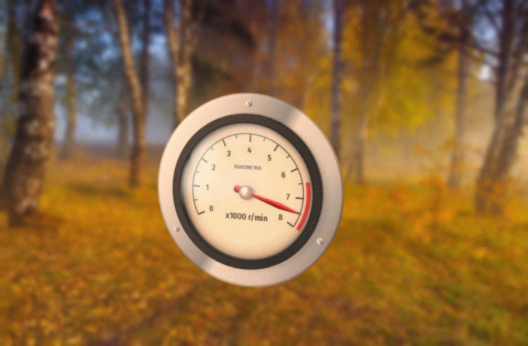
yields 7500 rpm
